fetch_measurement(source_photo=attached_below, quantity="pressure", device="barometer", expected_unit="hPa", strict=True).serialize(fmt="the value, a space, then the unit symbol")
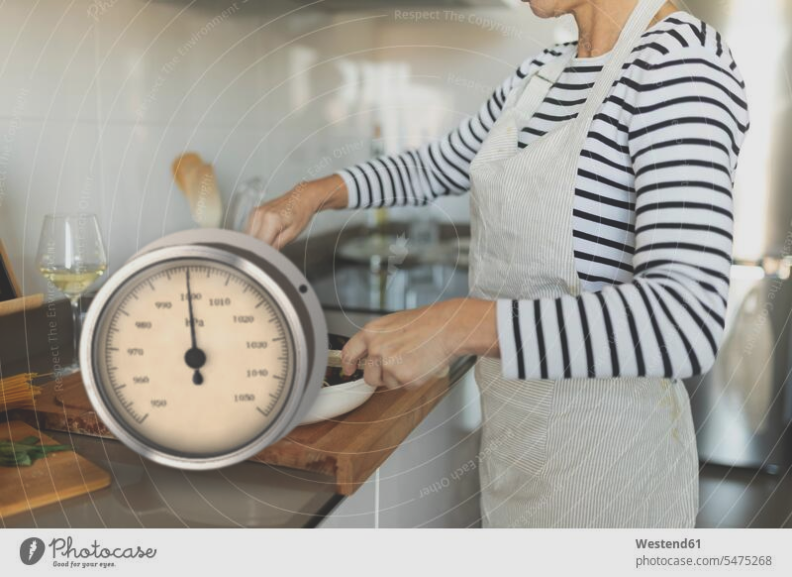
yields 1000 hPa
